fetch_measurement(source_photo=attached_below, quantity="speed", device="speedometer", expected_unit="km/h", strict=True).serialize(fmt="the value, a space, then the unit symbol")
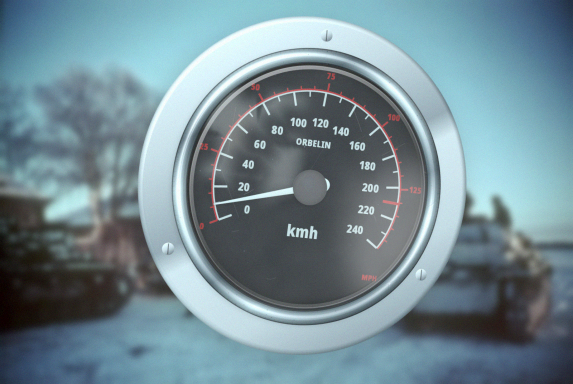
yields 10 km/h
